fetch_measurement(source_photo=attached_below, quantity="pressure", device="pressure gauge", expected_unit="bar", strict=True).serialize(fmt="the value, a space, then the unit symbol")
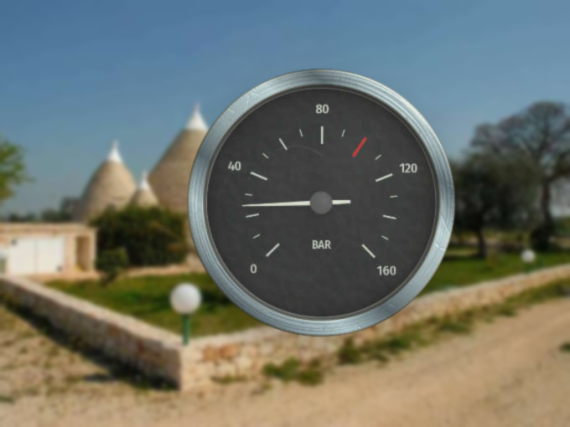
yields 25 bar
